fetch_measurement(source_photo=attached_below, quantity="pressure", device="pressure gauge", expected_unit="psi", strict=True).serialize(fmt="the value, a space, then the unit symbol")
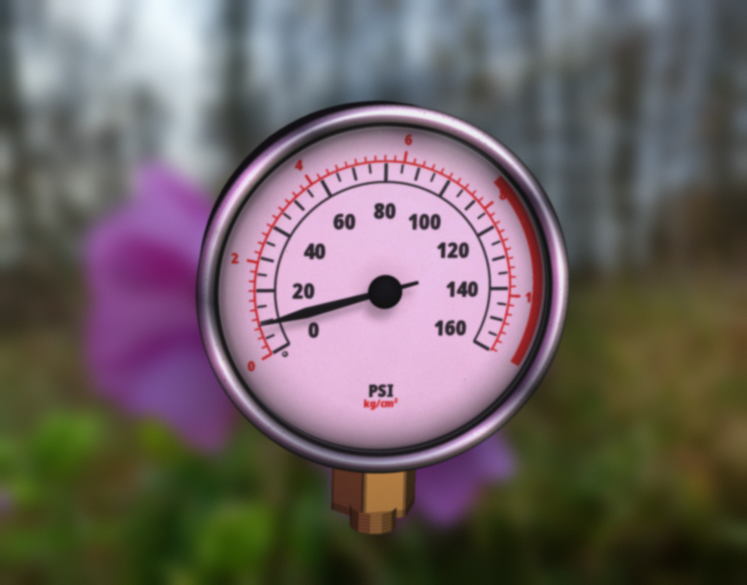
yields 10 psi
